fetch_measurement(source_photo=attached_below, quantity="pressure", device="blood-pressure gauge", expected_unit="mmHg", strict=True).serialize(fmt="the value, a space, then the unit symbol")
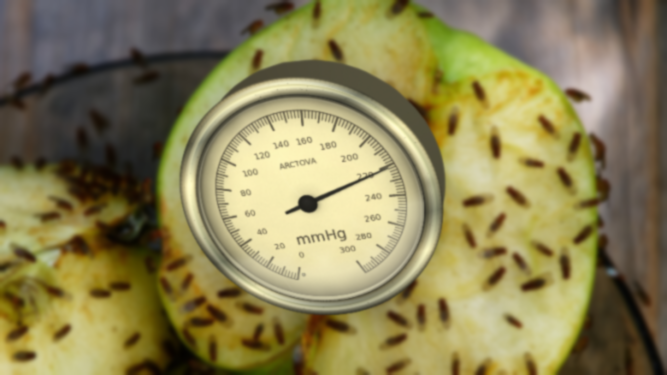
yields 220 mmHg
